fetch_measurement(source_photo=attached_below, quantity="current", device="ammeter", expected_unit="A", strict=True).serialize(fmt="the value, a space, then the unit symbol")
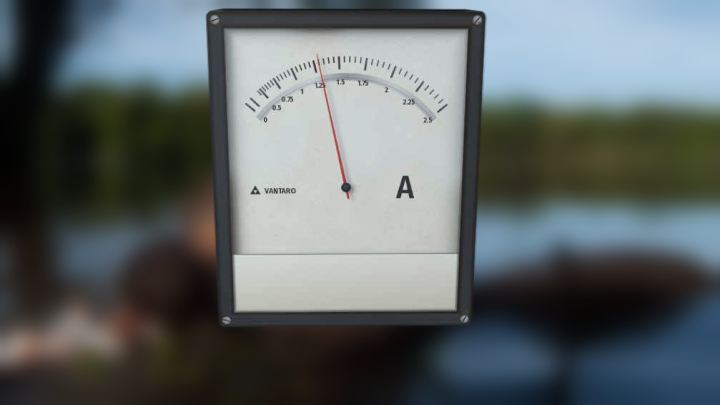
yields 1.3 A
